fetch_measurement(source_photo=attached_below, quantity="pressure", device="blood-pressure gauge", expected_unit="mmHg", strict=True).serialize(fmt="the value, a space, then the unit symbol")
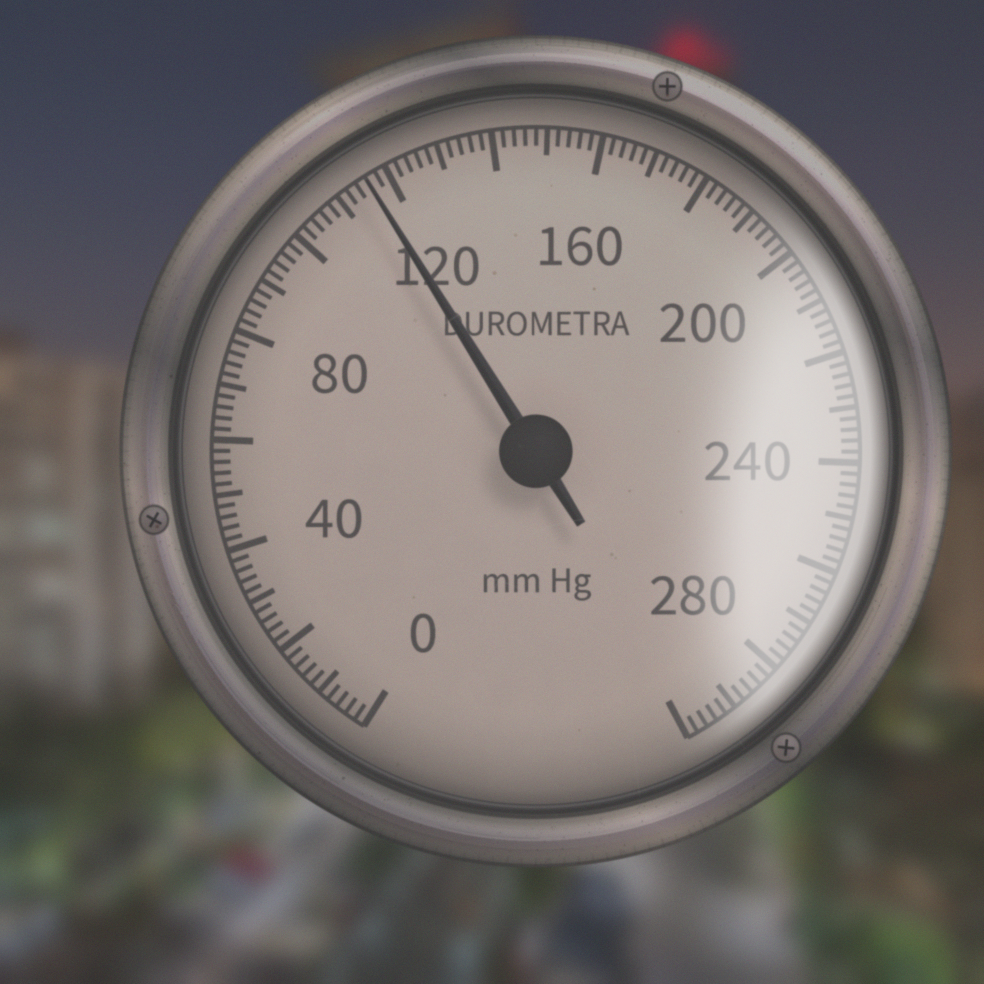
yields 116 mmHg
